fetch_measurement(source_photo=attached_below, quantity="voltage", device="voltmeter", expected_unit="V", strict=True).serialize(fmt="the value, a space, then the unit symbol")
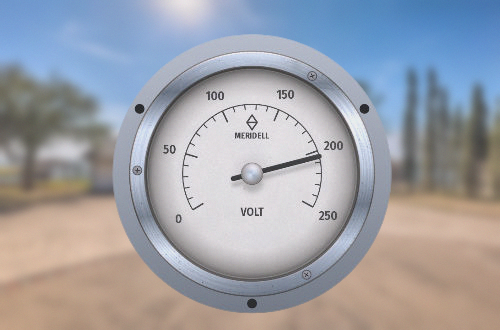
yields 205 V
